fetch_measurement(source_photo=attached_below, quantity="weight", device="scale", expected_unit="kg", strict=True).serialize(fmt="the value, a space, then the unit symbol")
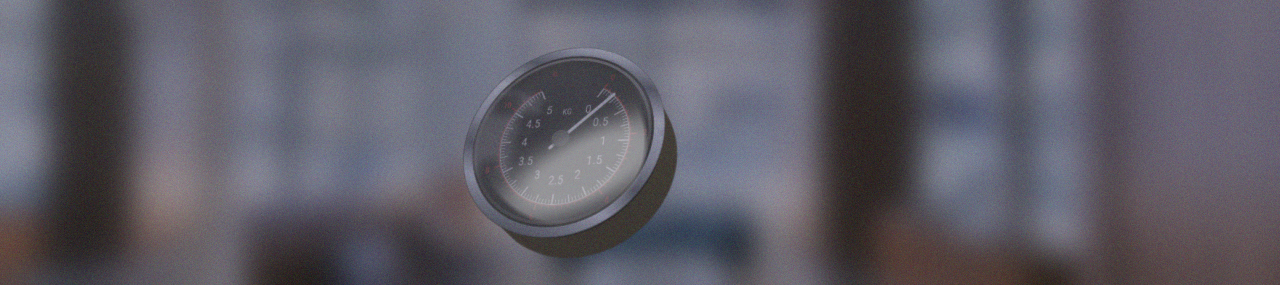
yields 0.25 kg
